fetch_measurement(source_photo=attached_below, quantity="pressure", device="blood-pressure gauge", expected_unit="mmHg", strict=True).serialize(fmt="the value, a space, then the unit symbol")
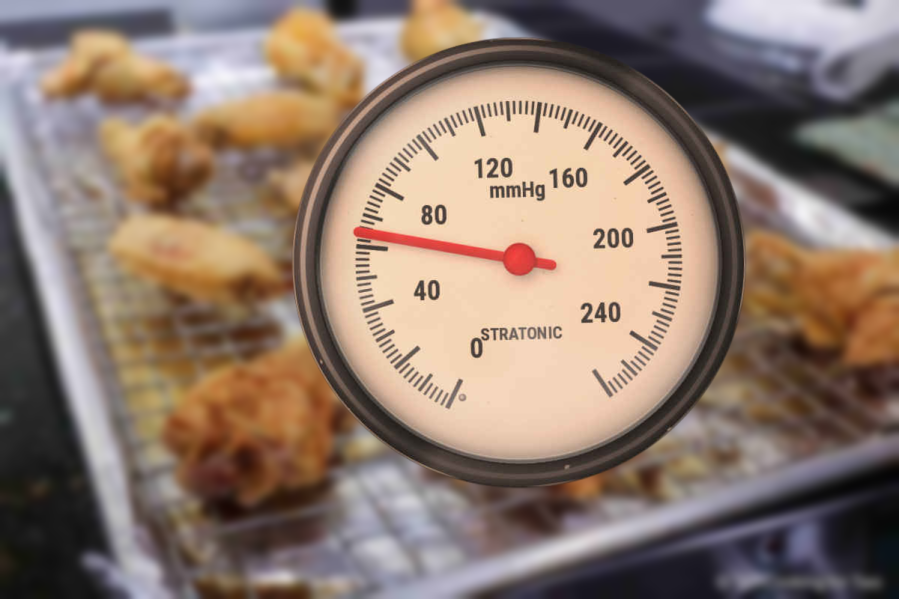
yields 64 mmHg
